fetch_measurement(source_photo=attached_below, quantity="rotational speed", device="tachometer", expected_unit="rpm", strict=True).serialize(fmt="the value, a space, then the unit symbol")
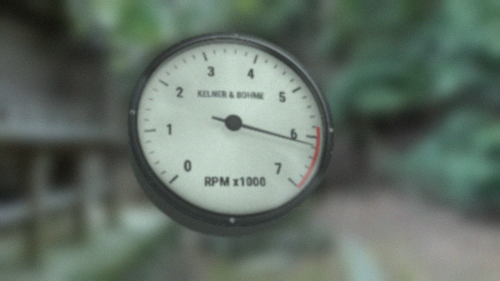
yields 6200 rpm
